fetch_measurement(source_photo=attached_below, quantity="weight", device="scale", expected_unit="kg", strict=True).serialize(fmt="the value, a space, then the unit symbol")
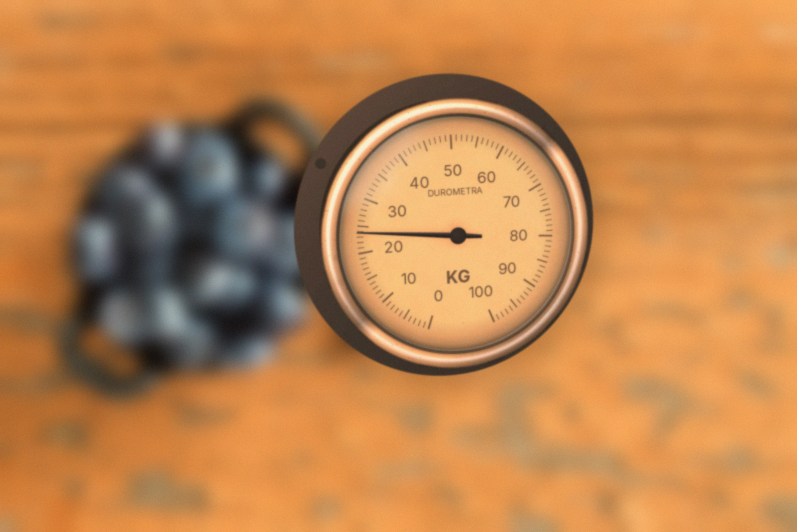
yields 24 kg
